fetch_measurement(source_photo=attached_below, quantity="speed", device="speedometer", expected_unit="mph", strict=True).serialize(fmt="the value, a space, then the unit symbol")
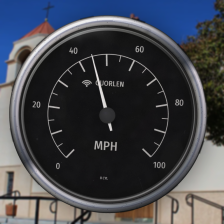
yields 45 mph
